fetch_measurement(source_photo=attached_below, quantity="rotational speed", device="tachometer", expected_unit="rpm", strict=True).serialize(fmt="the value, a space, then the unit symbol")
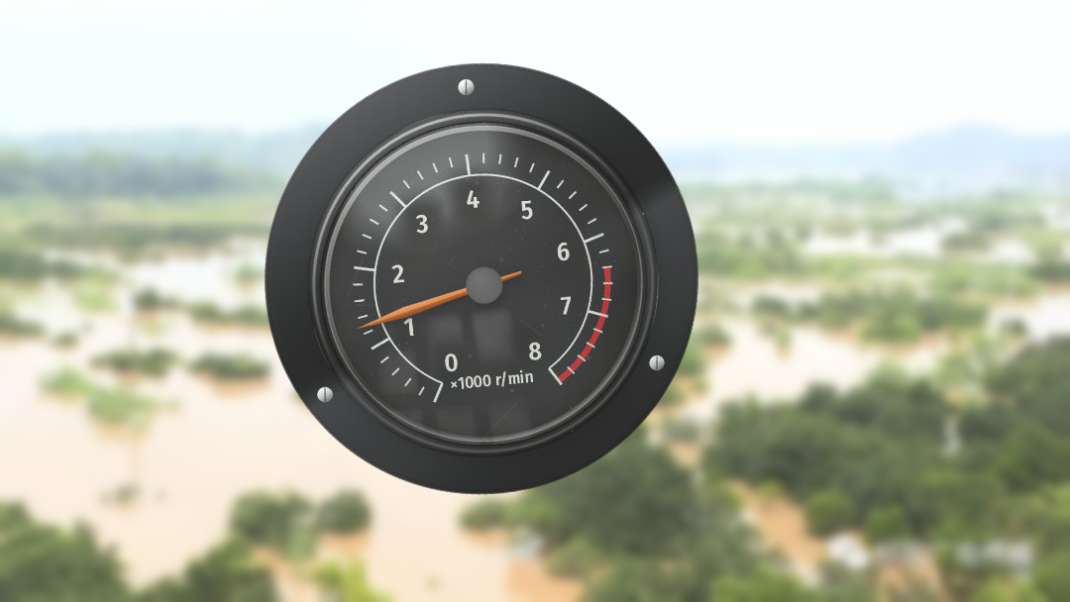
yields 1300 rpm
